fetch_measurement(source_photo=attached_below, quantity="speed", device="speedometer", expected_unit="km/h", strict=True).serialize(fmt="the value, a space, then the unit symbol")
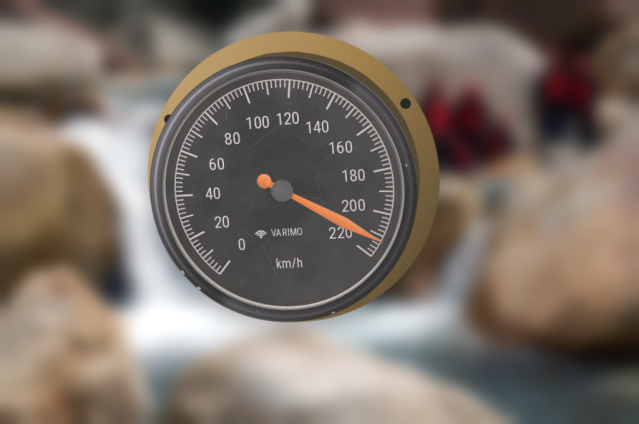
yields 212 km/h
